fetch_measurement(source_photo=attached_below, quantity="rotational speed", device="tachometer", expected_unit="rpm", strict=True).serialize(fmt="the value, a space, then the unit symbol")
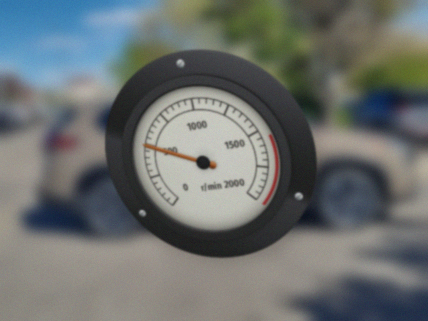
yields 500 rpm
